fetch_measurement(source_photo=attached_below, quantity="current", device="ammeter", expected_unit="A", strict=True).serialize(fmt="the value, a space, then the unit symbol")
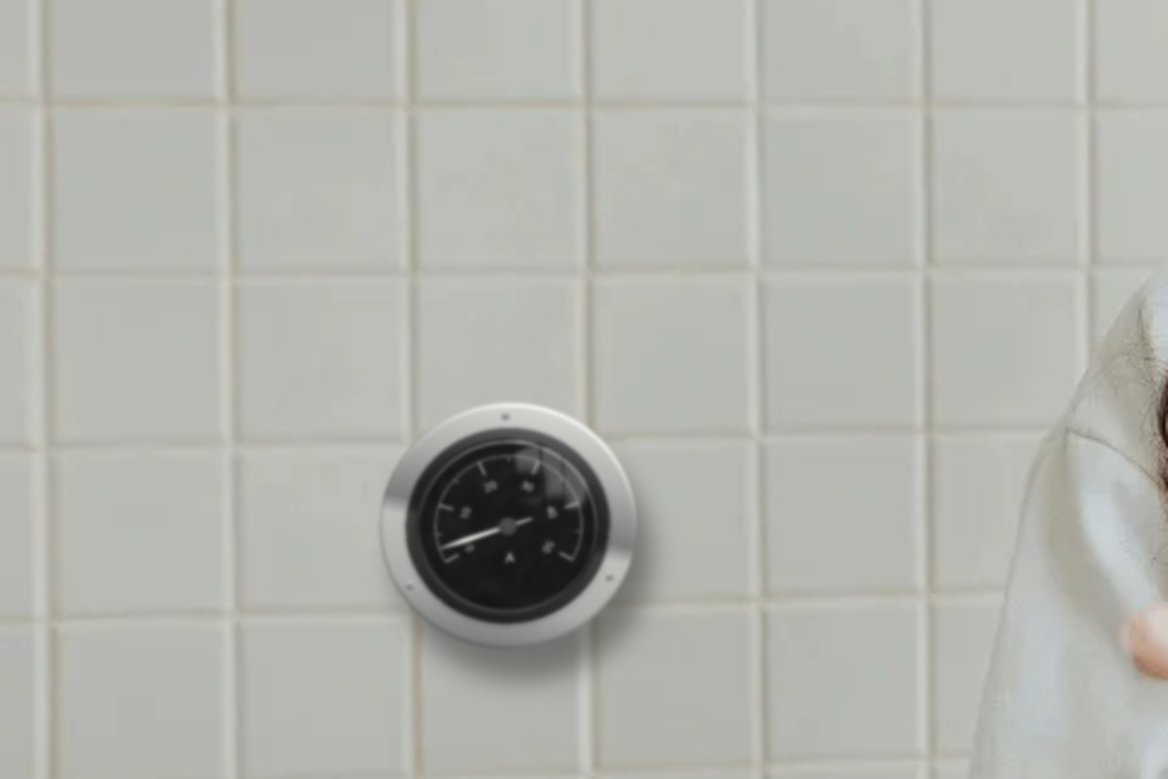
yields 2.5 A
